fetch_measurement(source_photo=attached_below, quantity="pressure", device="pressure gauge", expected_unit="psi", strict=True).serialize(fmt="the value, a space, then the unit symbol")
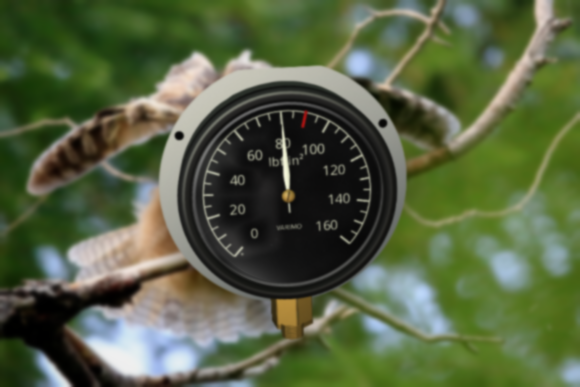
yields 80 psi
